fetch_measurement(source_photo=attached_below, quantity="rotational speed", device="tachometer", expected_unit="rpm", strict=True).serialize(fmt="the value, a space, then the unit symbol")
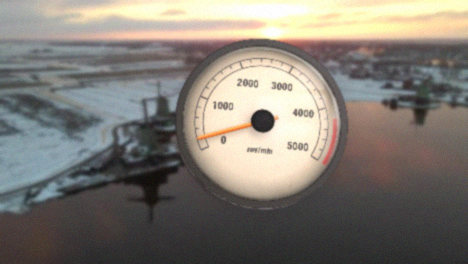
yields 200 rpm
